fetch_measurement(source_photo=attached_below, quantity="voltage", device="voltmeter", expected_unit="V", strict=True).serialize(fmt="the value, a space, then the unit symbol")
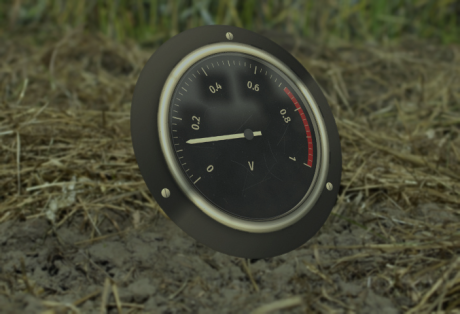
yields 0.12 V
